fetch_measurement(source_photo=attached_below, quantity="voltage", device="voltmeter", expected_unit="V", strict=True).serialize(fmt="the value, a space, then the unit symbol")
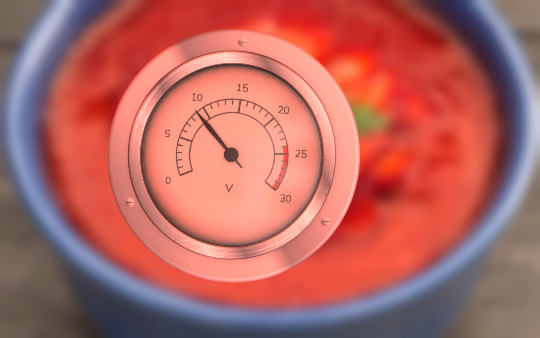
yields 9 V
